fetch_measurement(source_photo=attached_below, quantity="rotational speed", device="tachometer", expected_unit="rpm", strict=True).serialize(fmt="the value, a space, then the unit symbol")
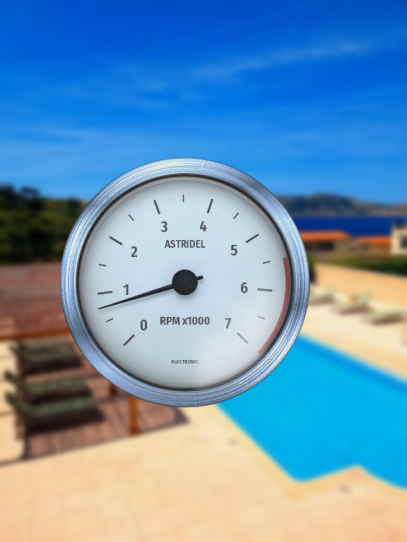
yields 750 rpm
